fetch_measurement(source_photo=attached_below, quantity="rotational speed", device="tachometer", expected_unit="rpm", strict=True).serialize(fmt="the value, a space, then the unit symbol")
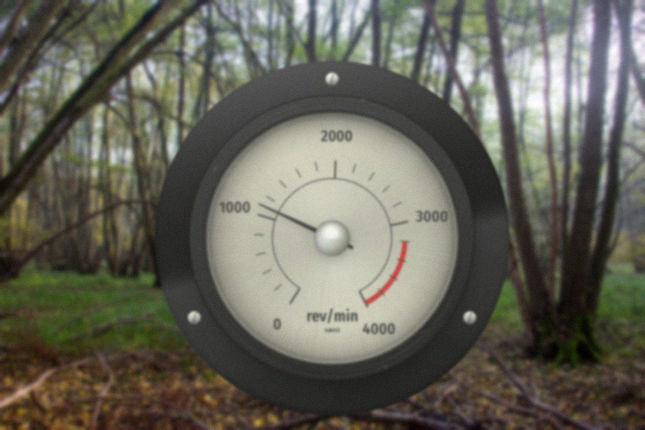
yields 1100 rpm
